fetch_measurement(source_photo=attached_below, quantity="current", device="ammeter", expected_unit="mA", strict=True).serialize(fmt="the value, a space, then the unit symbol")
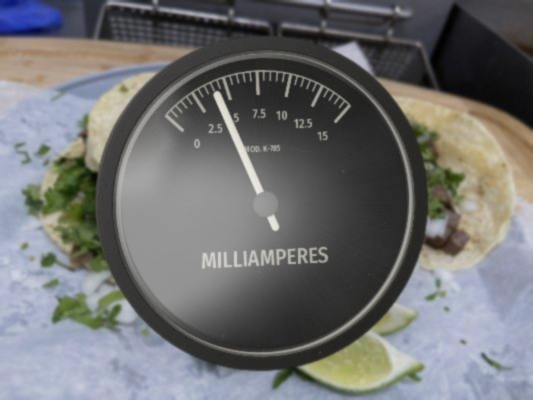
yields 4 mA
